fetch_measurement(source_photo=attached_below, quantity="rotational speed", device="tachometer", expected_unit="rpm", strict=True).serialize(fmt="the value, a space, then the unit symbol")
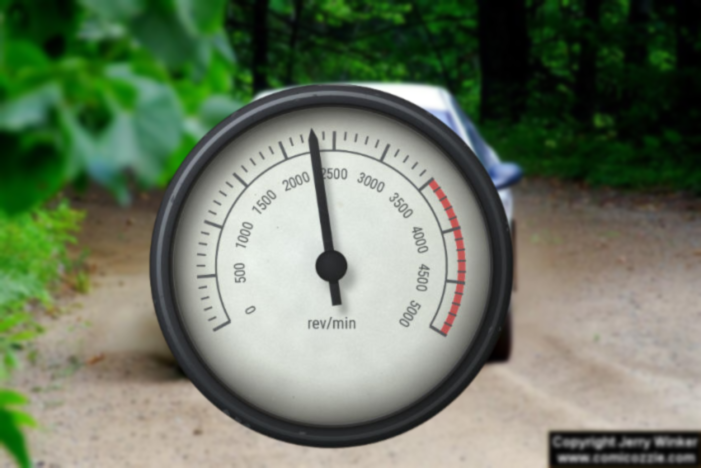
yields 2300 rpm
